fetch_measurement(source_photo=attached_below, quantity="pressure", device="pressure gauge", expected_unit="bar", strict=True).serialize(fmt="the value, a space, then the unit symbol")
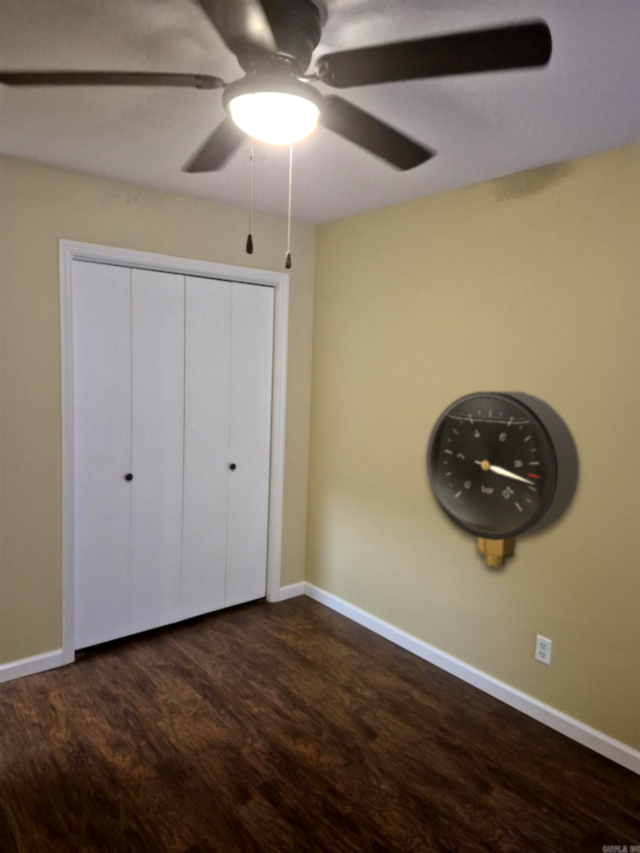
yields 8.75 bar
